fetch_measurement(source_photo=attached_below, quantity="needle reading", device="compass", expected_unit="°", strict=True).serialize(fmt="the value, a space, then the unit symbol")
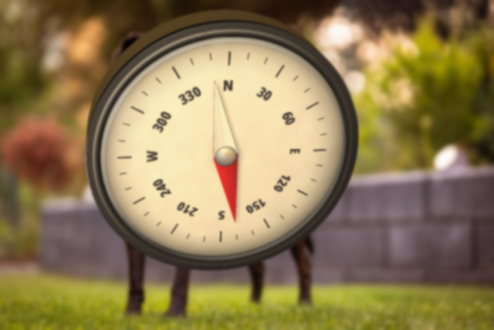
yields 170 °
